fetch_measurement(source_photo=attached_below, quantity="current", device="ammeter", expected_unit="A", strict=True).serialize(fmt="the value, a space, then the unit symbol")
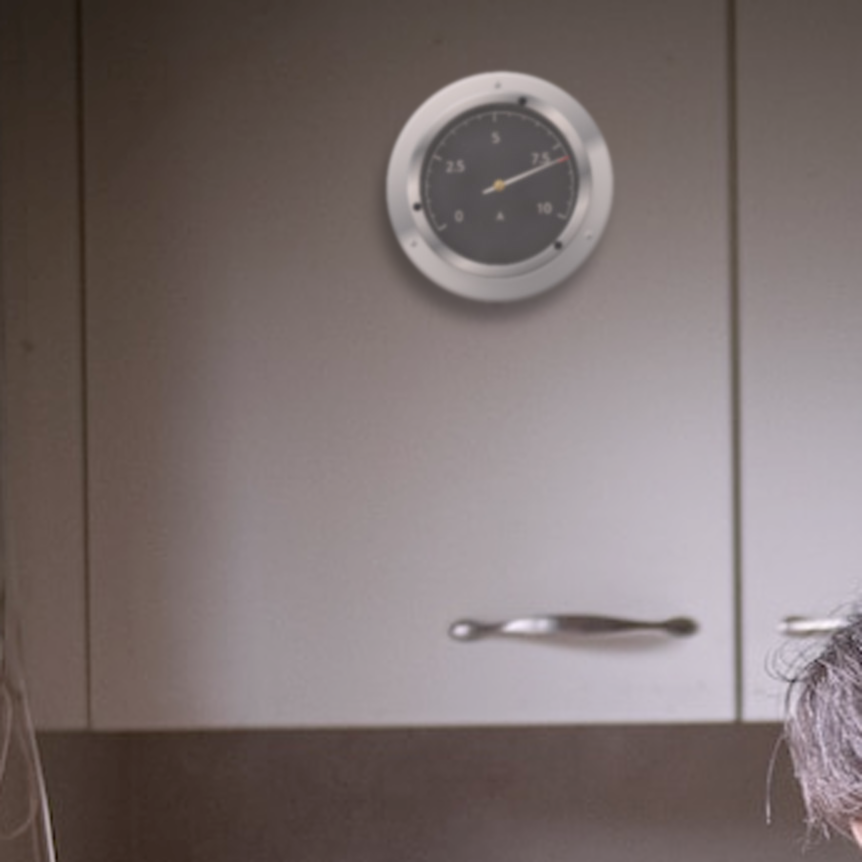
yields 8 A
